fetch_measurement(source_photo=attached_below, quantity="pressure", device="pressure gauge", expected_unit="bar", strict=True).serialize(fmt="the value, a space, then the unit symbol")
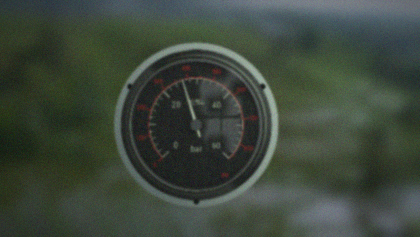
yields 26 bar
